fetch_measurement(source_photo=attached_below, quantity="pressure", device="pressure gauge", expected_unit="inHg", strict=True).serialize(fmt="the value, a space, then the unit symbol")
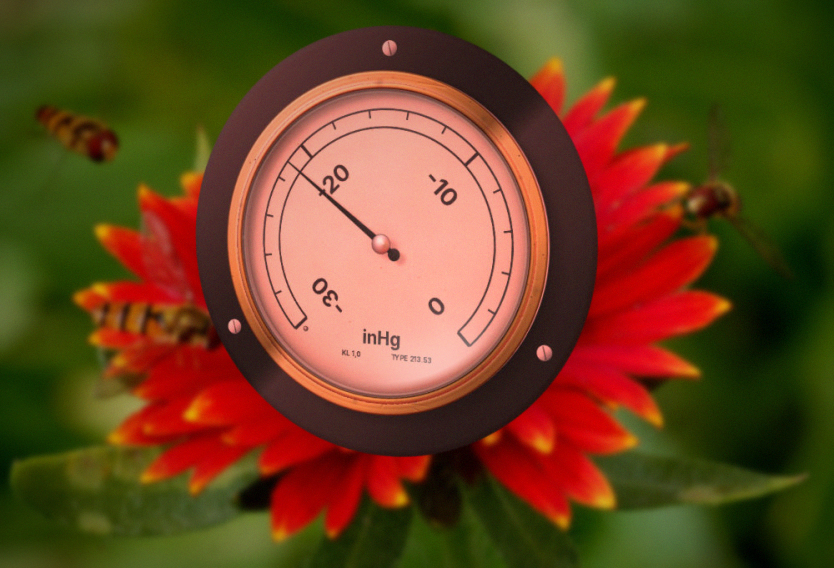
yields -21 inHg
